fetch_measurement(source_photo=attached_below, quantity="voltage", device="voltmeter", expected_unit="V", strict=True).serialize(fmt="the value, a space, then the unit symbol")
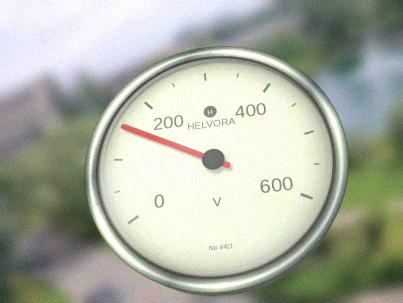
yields 150 V
